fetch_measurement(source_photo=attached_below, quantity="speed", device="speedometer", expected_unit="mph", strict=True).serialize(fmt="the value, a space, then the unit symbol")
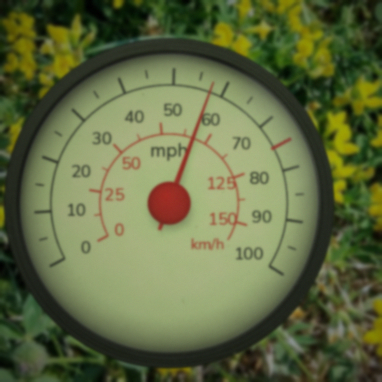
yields 57.5 mph
